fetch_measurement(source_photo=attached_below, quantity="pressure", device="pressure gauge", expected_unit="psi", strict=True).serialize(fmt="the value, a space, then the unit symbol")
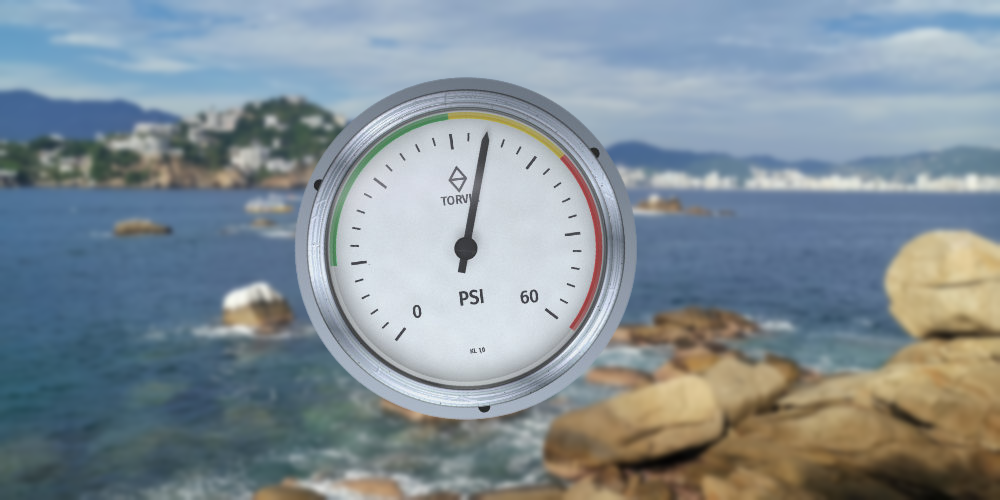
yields 34 psi
